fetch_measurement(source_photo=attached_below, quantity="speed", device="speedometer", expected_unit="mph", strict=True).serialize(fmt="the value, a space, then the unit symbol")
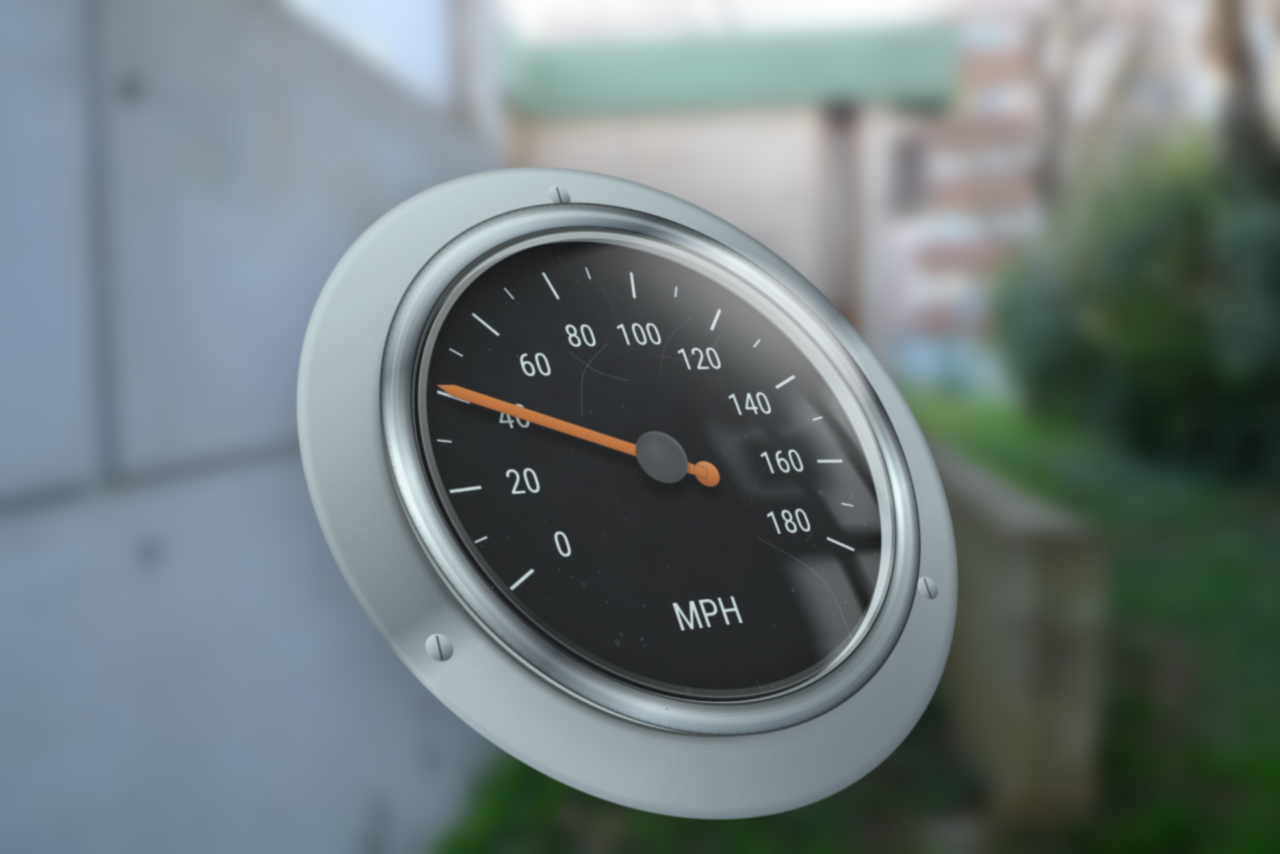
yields 40 mph
